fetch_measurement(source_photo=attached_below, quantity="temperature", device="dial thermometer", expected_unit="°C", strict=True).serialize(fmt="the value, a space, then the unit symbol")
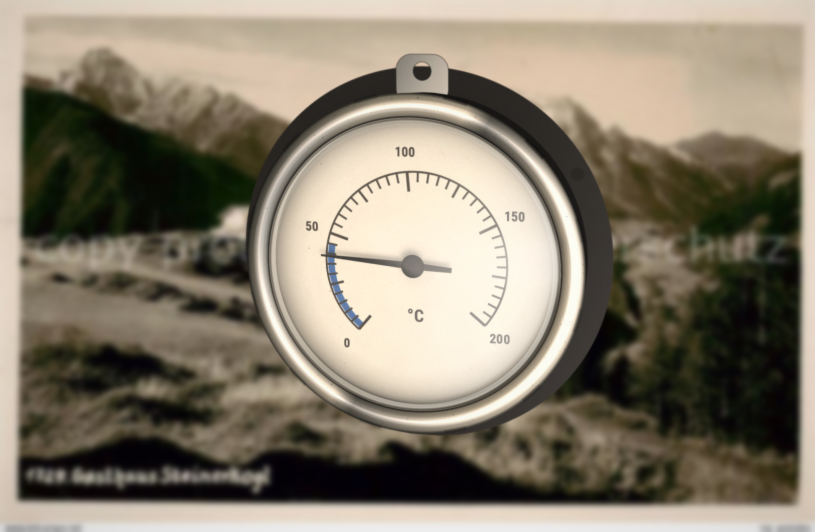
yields 40 °C
